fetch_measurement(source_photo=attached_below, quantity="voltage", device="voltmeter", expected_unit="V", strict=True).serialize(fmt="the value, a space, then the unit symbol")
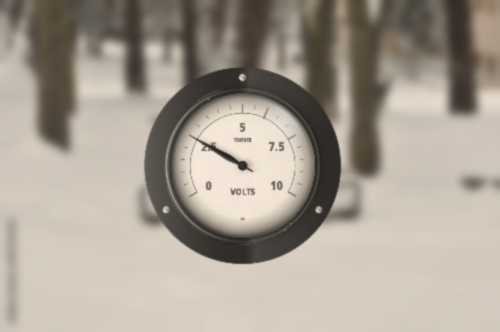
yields 2.5 V
